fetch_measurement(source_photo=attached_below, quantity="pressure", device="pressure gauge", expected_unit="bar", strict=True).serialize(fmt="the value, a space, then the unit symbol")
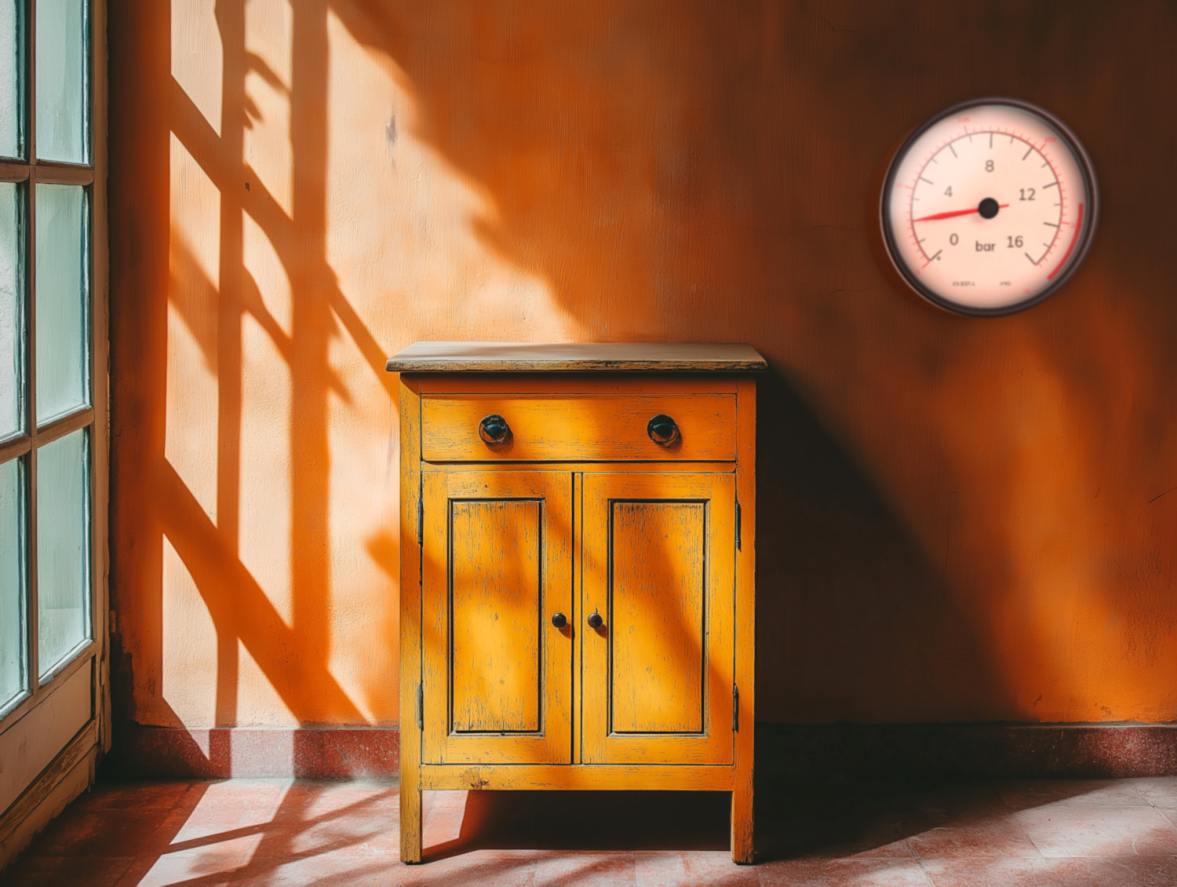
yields 2 bar
